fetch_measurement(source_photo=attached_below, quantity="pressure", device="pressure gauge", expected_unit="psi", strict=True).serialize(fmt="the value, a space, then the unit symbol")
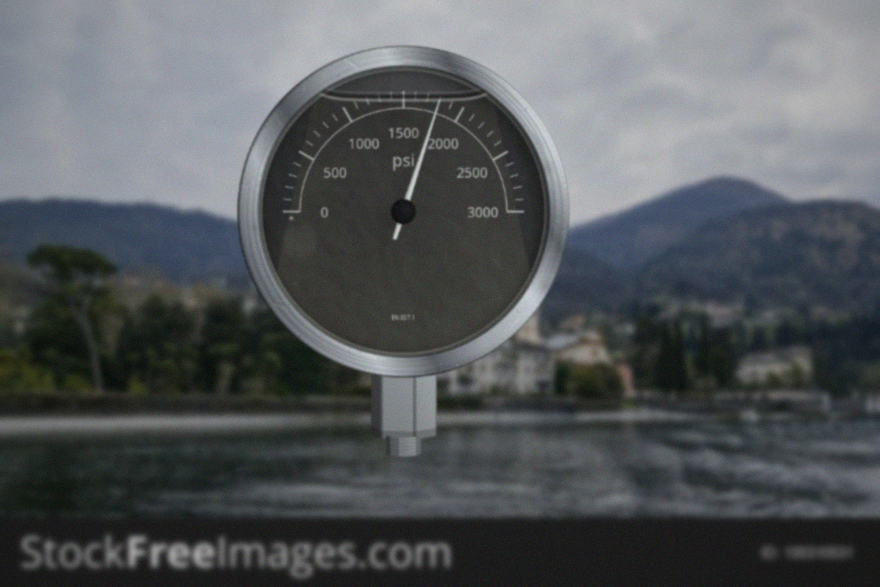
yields 1800 psi
